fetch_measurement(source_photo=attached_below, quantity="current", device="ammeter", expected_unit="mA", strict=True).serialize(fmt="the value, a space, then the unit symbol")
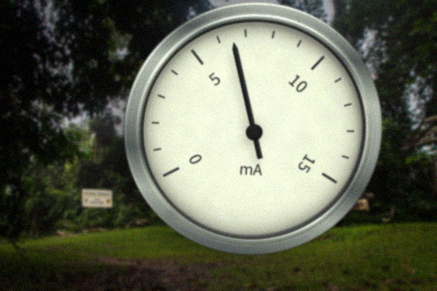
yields 6.5 mA
